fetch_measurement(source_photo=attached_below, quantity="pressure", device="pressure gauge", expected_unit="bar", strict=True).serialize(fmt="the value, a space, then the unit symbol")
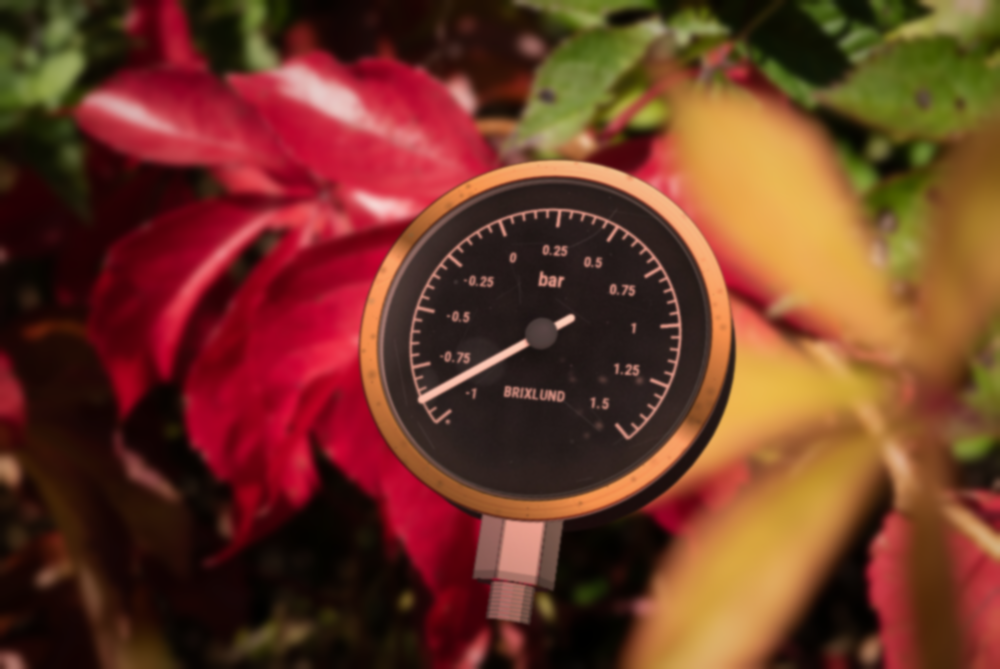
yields -0.9 bar
